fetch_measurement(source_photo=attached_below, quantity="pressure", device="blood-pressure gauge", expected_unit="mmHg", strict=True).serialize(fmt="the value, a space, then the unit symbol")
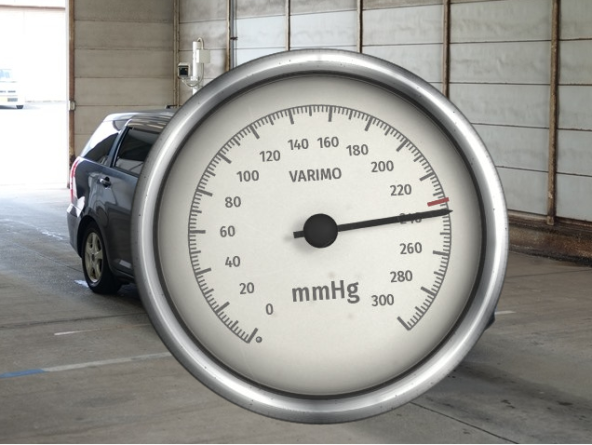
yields 240 mmHg
